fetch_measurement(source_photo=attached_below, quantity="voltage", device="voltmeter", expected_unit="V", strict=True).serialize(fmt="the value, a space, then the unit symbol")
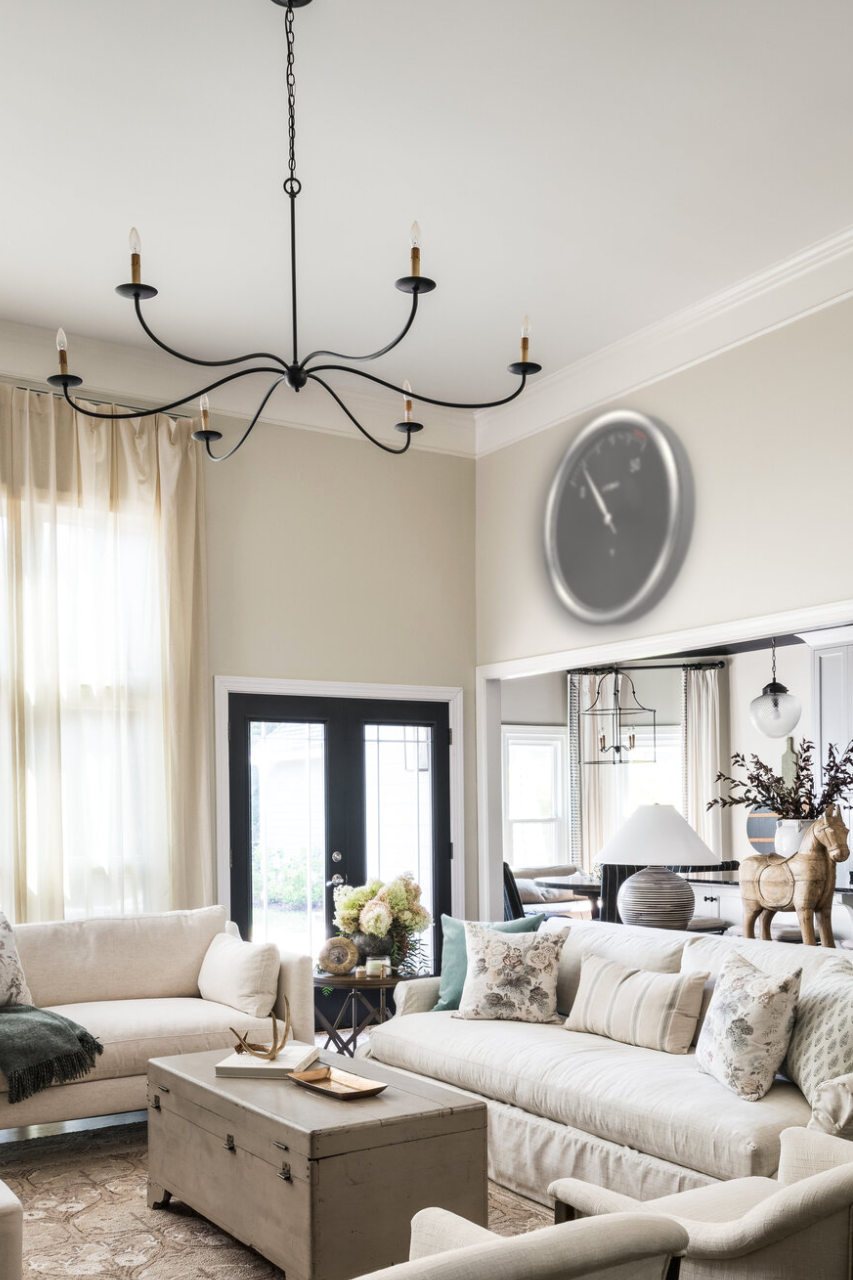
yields 10 V
